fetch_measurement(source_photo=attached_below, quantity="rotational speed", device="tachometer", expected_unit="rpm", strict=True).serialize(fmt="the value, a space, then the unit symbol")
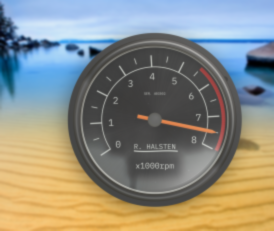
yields 7500 rpm
